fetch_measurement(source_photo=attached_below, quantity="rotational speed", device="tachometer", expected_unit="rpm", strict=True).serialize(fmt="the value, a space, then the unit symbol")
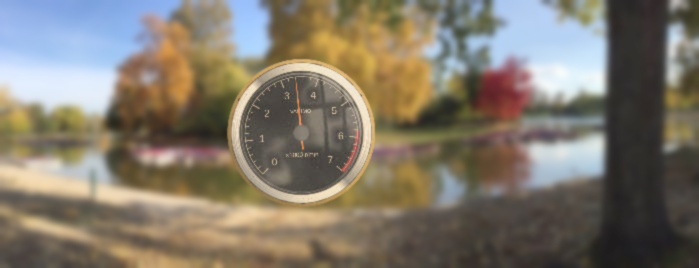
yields 3400 rpm
